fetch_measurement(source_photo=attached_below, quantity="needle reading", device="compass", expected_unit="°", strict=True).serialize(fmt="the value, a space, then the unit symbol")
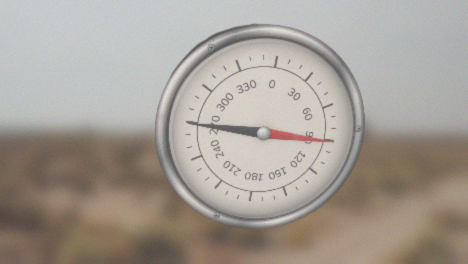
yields 90 °
